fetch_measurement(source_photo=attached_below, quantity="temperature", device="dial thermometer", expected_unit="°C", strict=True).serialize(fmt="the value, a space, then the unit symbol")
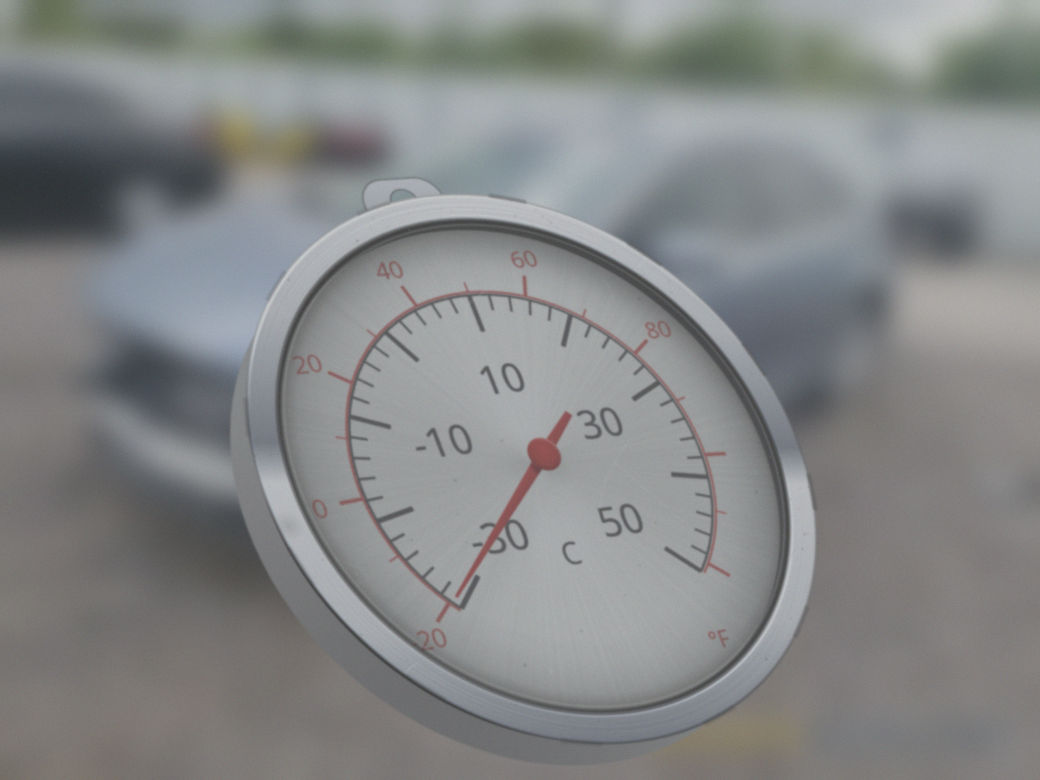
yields -29 °C
